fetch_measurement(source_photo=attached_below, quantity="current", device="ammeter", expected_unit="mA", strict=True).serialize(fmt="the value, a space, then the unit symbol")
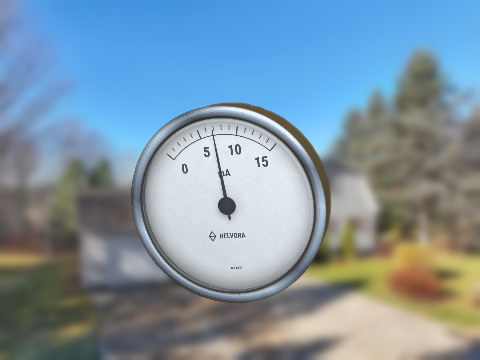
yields 7 mA
